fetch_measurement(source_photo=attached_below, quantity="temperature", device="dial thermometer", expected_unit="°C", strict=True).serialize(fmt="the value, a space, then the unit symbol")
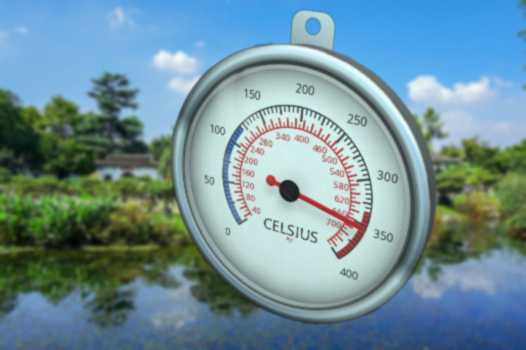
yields 350 °C
